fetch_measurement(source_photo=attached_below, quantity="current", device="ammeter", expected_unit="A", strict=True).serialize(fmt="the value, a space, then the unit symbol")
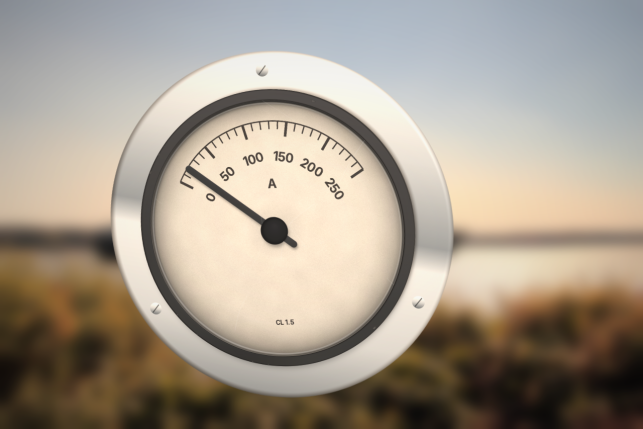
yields 20 A
